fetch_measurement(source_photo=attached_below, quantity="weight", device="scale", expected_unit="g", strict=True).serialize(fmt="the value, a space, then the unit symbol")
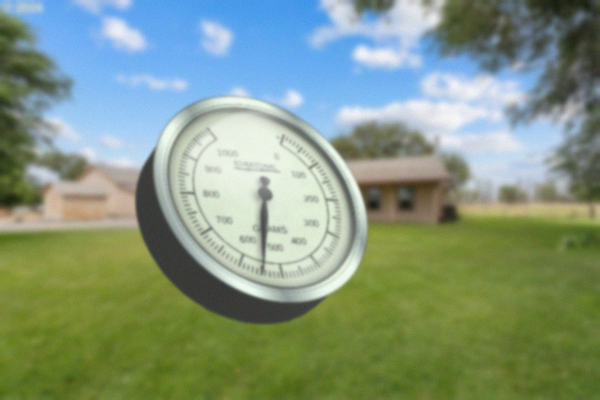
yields 550 g
